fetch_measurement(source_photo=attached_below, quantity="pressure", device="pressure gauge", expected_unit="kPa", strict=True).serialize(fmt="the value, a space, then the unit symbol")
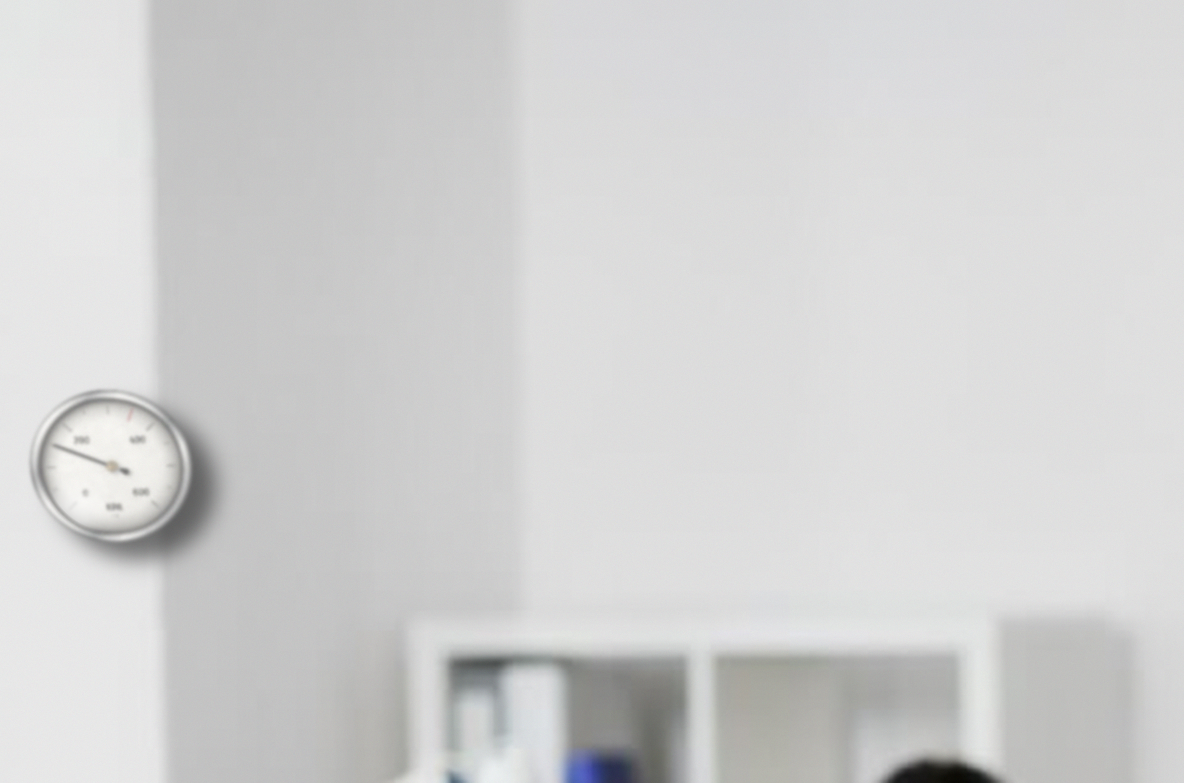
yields 150 kPa
